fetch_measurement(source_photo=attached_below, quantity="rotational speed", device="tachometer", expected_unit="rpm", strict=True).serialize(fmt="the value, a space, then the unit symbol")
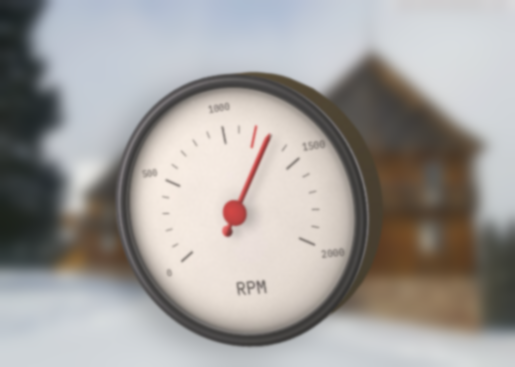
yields 1300 rpm
